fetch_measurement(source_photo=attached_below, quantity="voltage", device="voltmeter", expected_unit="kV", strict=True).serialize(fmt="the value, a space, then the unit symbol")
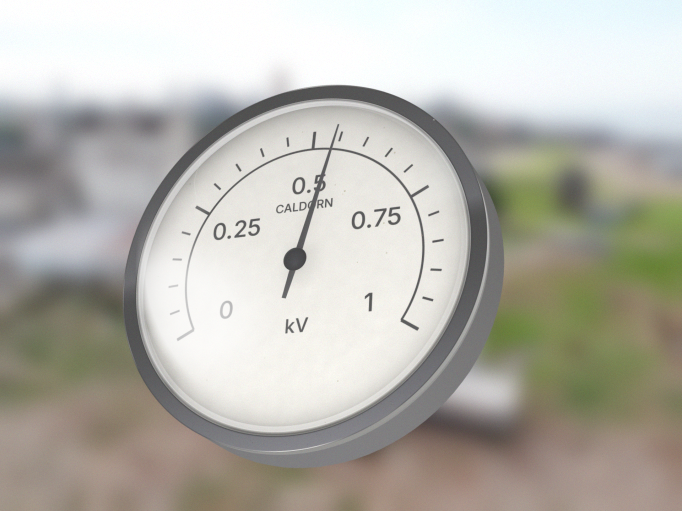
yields 0.55 kV
